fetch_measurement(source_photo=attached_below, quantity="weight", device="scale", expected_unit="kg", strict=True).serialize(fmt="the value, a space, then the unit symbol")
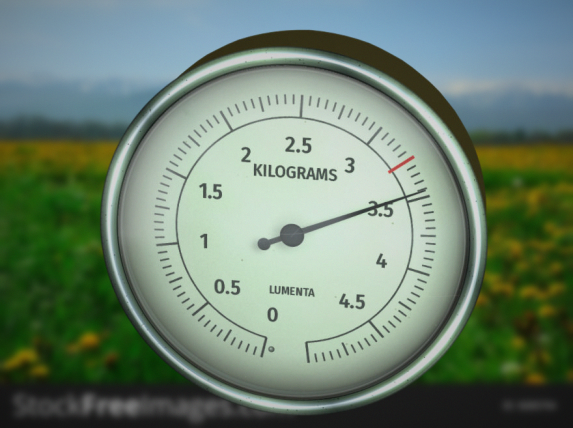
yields 3.45 kg
